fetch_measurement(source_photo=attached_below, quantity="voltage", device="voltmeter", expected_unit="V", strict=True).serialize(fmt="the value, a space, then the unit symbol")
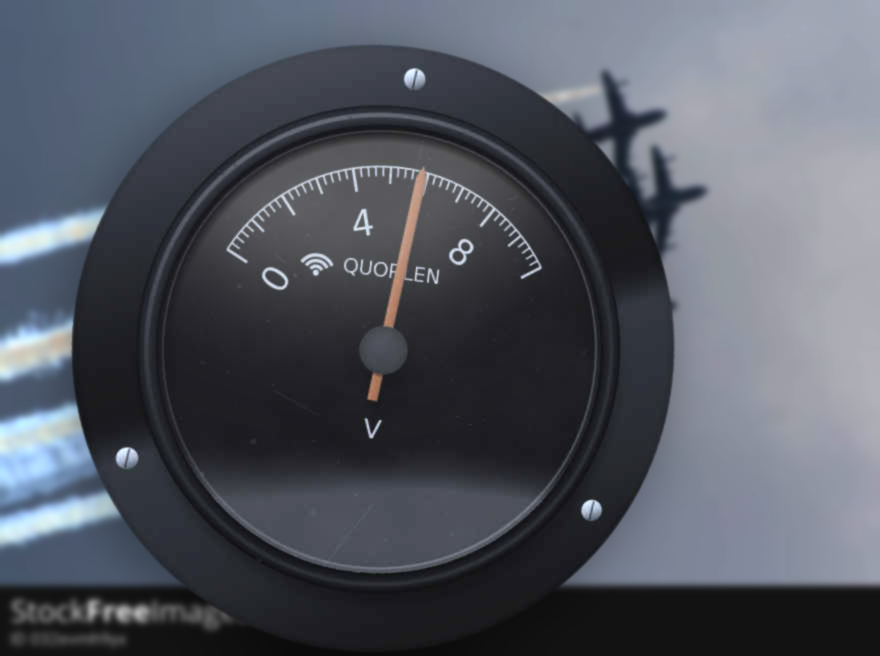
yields 5.8 V
